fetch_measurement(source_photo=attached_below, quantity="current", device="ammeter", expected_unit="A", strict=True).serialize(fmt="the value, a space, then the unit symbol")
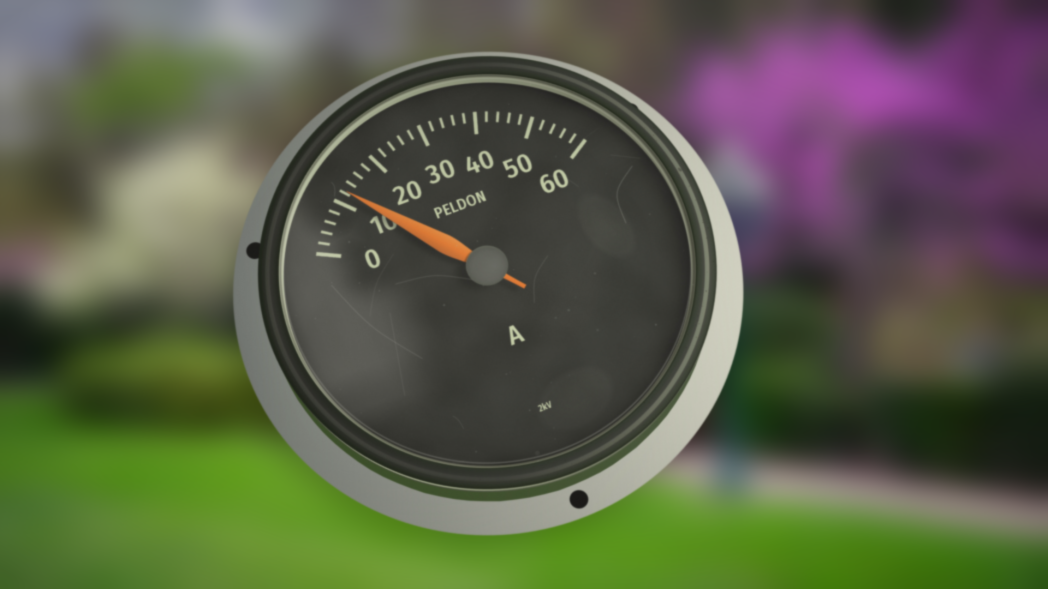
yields 12 A
